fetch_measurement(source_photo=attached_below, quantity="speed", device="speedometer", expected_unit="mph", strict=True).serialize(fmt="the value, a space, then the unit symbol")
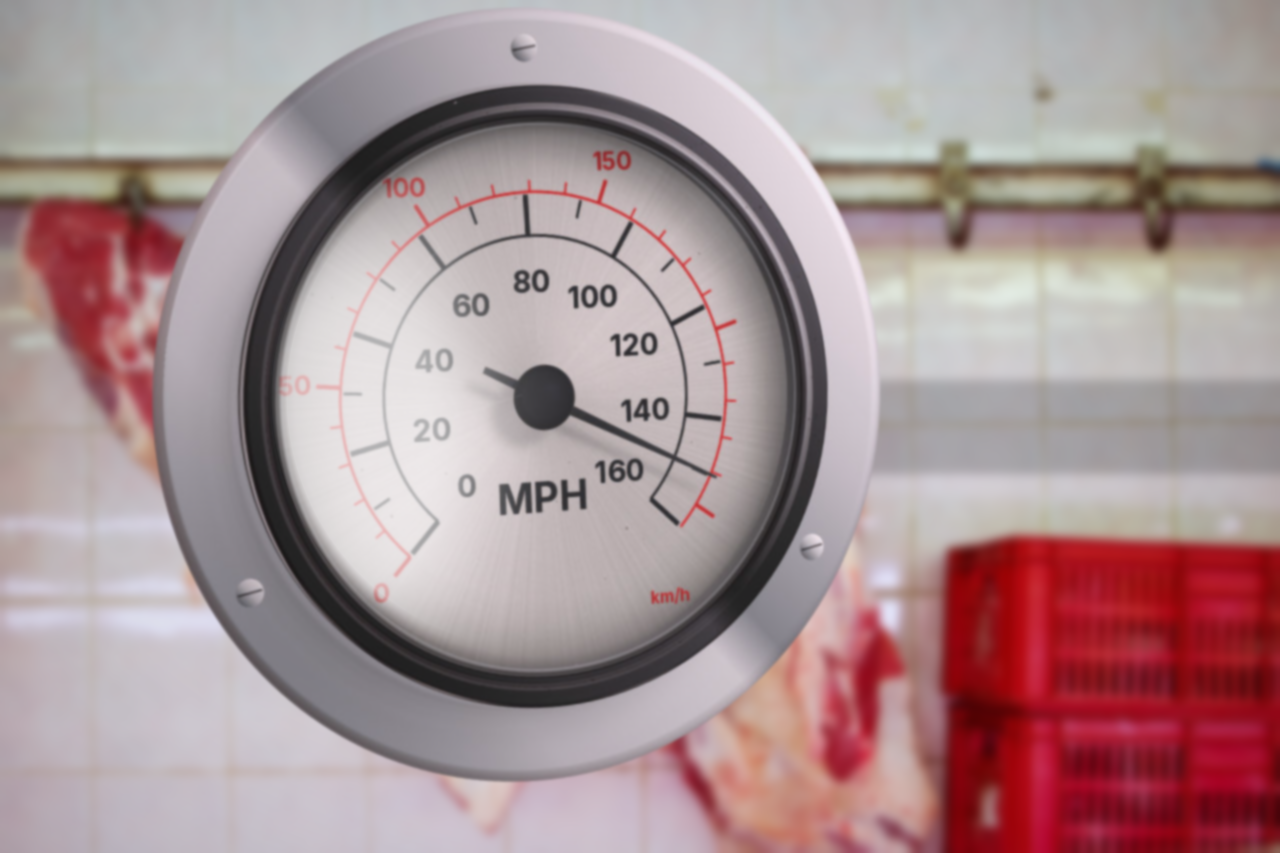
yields 150 mph
